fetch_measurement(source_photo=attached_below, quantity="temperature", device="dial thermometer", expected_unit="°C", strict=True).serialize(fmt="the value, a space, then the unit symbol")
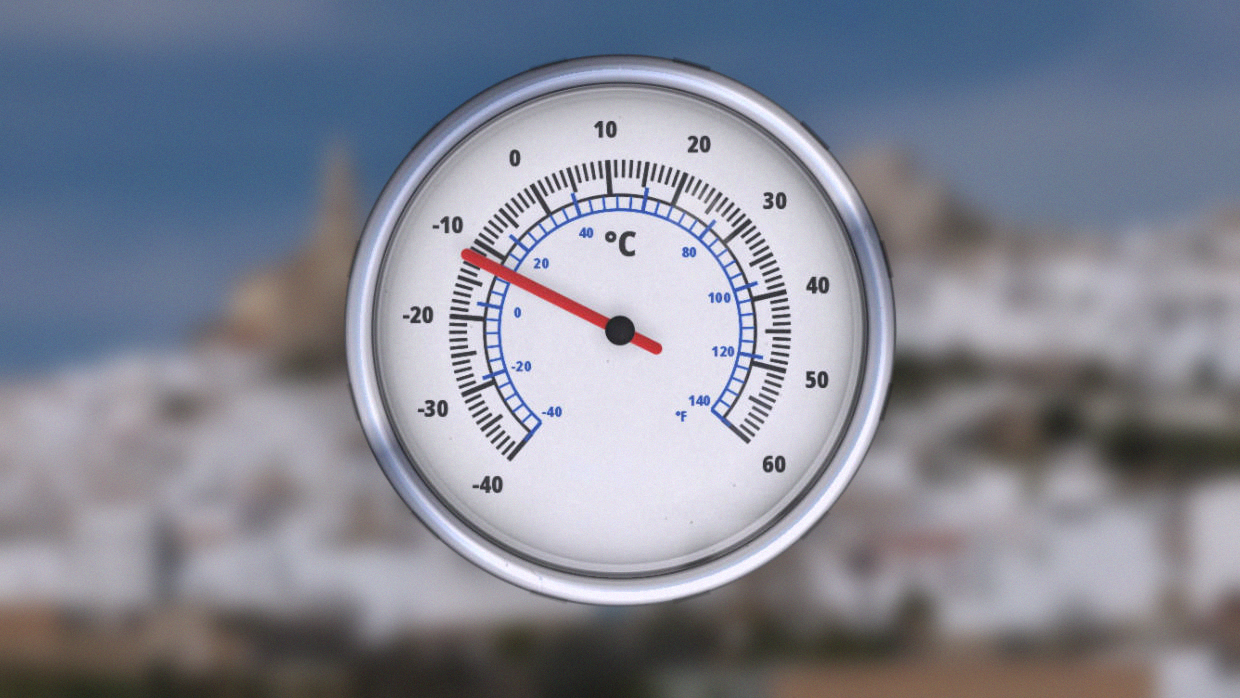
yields -12 °C
